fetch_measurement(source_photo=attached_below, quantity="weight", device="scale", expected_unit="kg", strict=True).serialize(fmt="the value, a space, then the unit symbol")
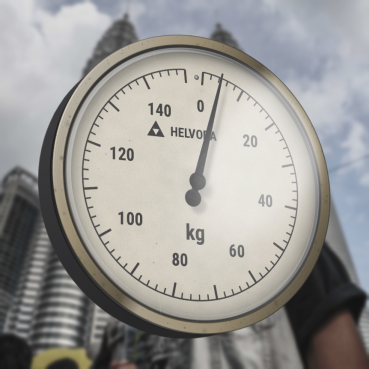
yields 4 kg
